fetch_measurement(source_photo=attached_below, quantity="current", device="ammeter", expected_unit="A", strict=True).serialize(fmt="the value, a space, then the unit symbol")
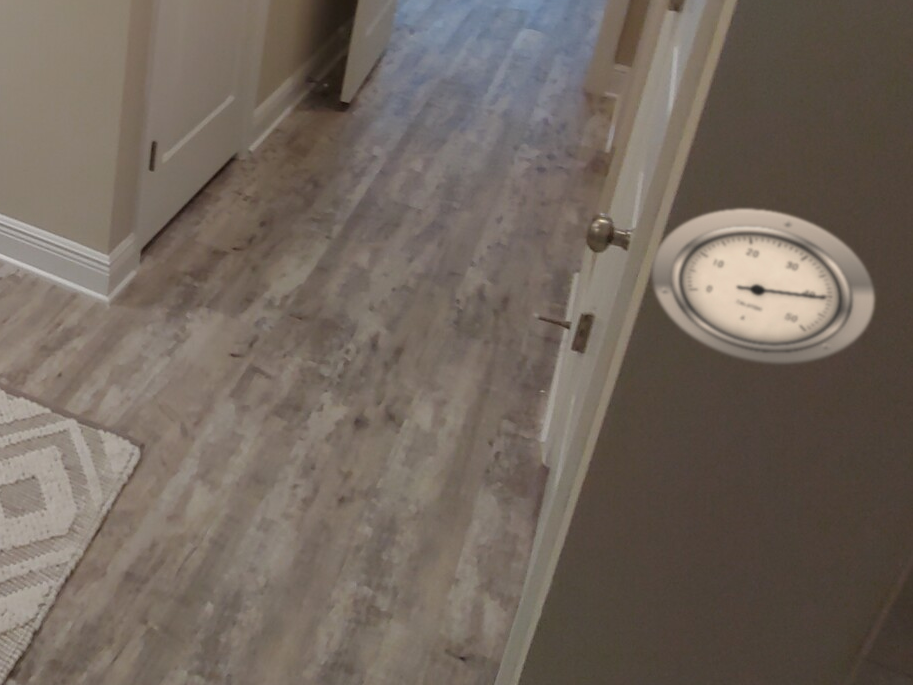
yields 40 A
